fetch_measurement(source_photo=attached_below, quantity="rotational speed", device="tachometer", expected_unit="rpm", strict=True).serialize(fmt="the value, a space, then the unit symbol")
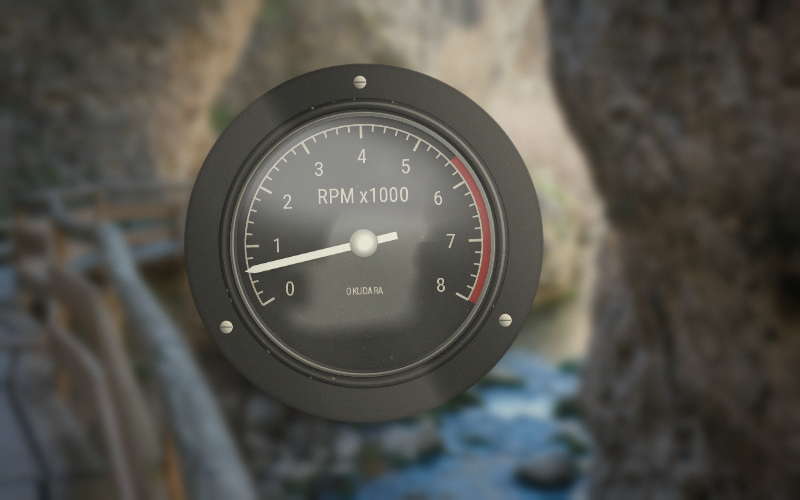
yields 600 rpm
